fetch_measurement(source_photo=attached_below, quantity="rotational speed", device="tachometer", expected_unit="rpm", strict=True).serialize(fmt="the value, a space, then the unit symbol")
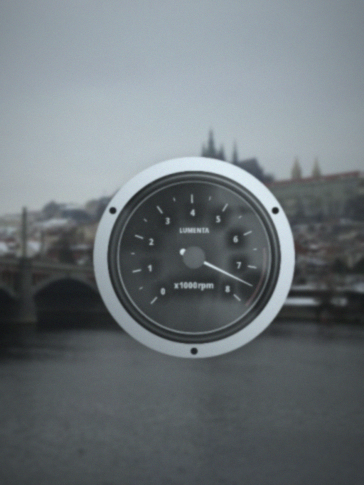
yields 7500 rpm
